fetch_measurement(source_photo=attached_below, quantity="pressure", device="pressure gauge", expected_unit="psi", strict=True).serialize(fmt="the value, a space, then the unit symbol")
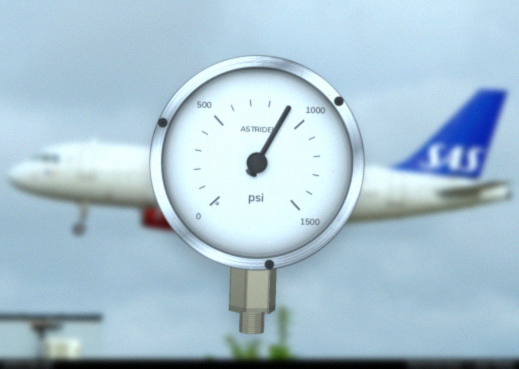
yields 900 psi
